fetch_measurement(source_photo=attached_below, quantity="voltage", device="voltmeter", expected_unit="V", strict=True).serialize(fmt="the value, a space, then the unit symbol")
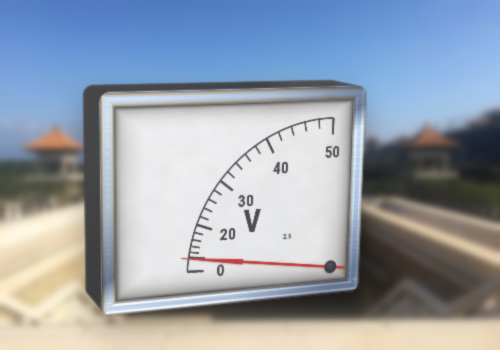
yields 10 V
